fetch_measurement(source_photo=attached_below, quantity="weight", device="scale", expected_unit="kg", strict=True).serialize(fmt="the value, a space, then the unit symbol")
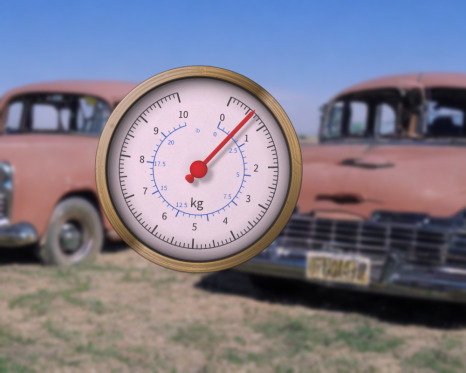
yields 0.6 kg
